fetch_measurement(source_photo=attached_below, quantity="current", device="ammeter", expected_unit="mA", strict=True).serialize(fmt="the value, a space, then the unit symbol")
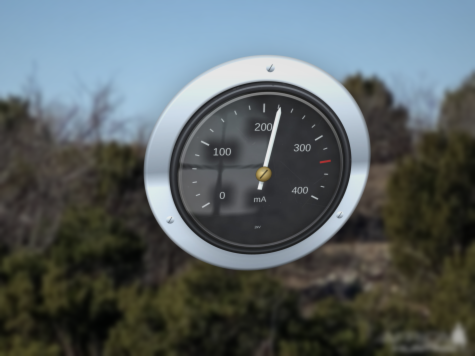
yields 220 mA
